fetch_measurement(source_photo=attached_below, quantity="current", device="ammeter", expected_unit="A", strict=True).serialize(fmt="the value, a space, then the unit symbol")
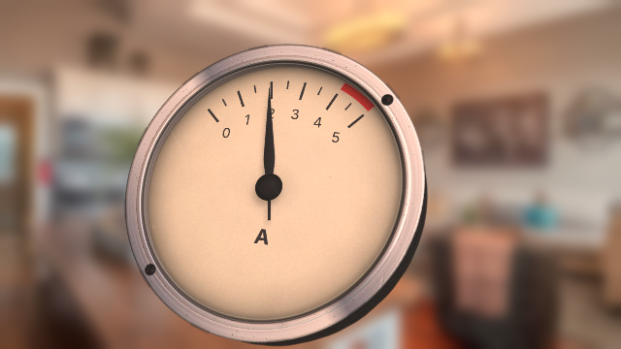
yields 2 A
